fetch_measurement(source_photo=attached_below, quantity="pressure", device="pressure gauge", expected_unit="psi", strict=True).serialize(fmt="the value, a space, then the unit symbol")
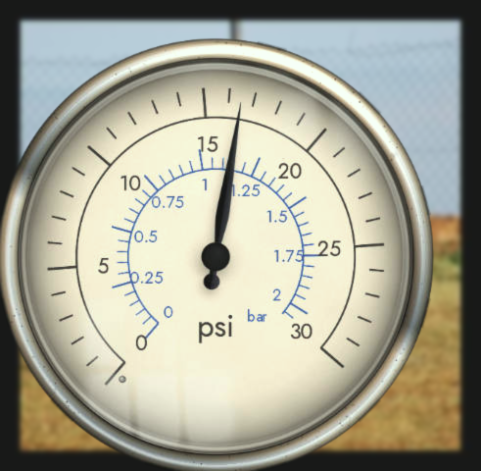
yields 16.5 psi
